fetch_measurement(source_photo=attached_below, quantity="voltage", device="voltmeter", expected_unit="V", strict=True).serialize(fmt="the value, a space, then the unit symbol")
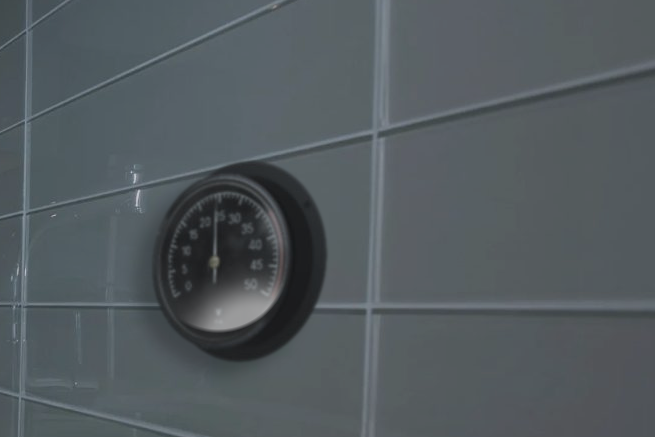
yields 25 V
